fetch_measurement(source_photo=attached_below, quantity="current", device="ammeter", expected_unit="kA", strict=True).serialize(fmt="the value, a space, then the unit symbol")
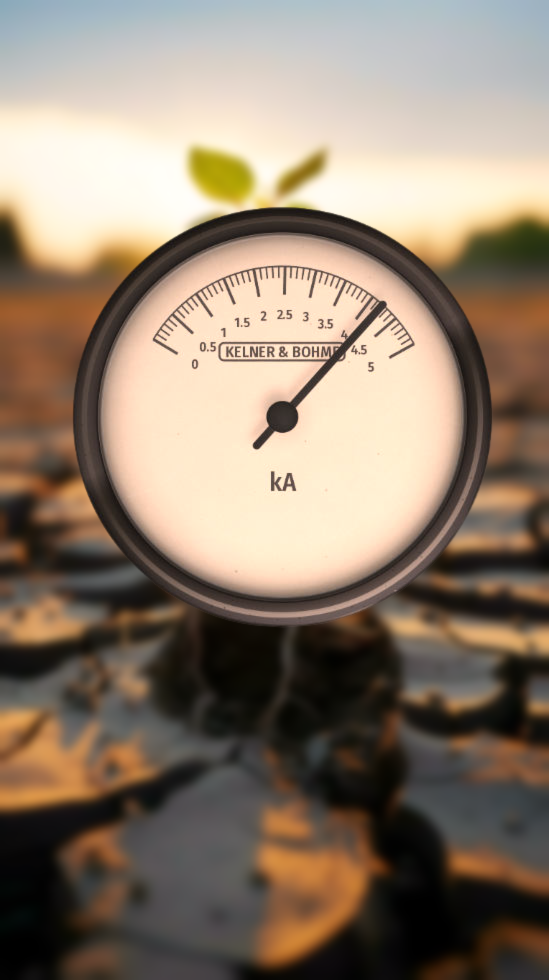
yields 4.2 kA
